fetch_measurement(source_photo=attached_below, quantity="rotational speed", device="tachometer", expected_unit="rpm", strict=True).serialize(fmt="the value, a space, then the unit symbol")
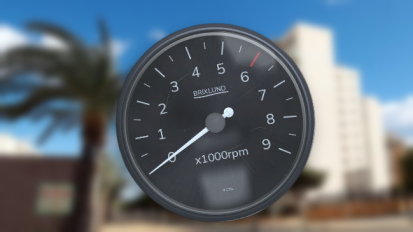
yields 0 rpm
